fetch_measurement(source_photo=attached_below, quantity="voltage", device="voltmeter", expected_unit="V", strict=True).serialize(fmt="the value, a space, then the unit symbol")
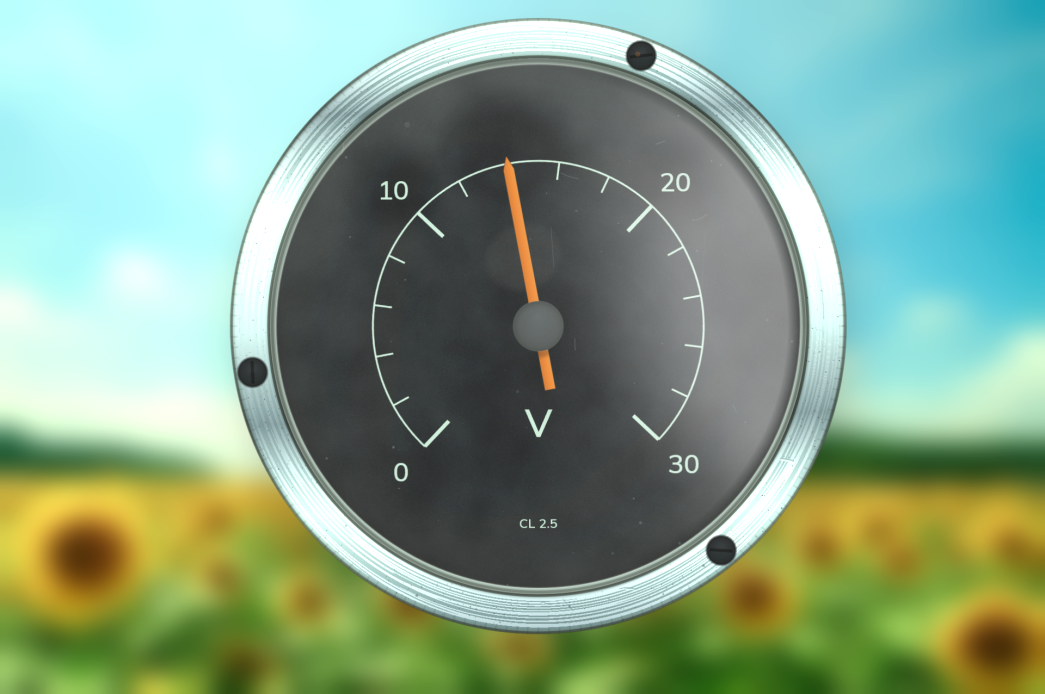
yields 14 V
